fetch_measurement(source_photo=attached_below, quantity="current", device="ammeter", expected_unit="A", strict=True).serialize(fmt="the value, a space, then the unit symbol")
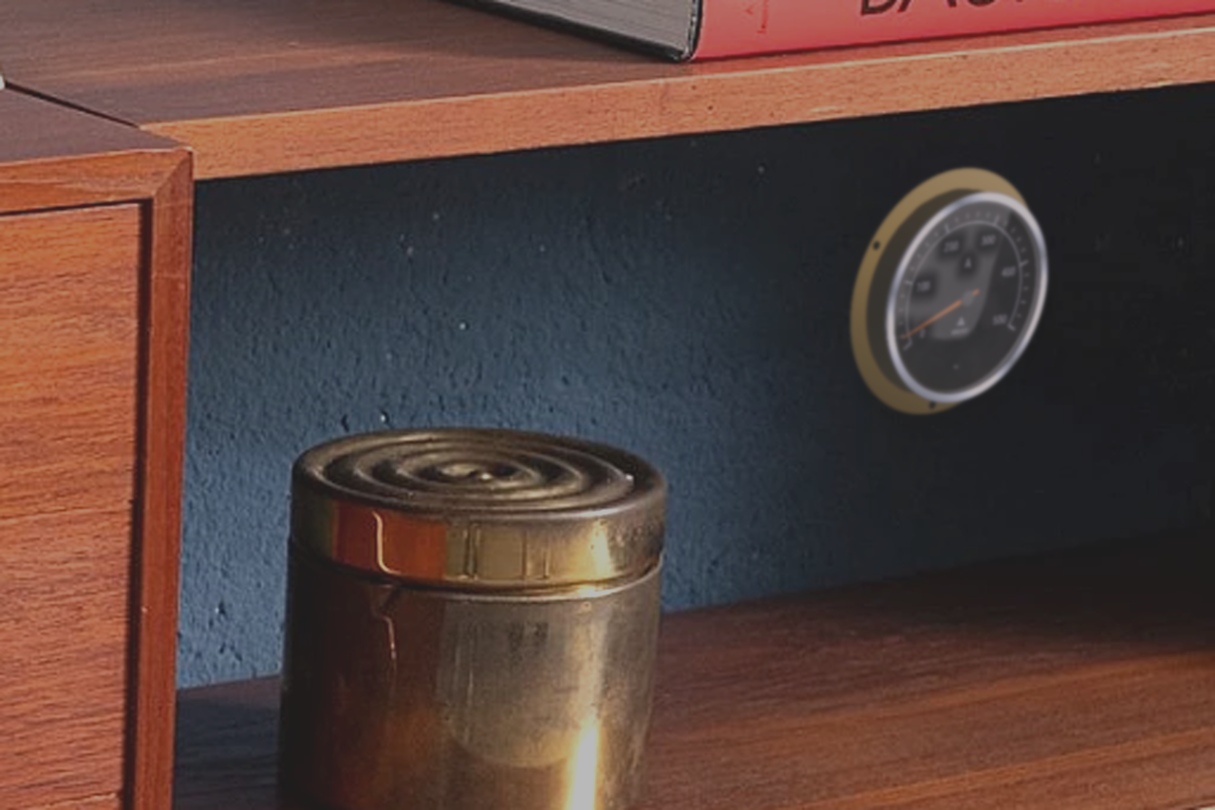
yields 20 A
